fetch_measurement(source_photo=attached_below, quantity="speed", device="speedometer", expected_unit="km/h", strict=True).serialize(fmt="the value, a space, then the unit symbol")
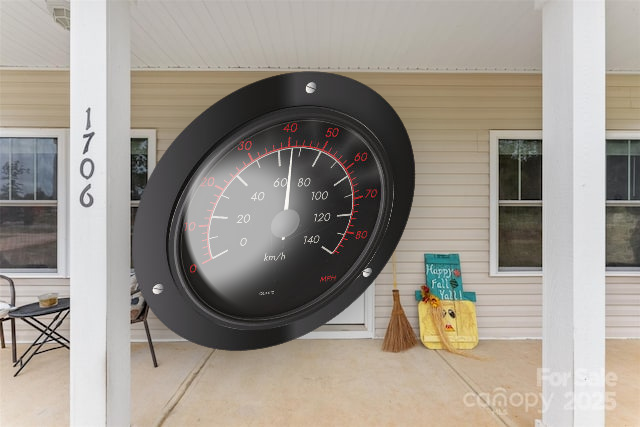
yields 65 km/h
